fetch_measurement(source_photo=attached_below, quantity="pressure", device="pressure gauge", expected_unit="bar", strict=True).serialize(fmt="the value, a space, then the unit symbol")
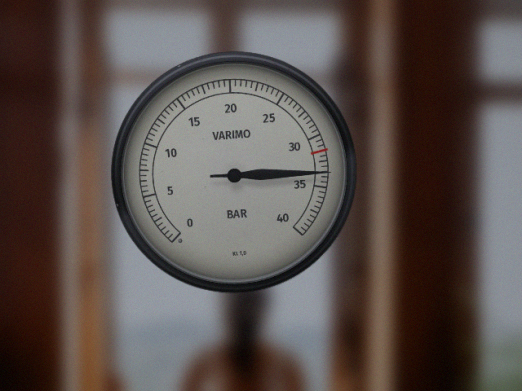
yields 33.5 bar
